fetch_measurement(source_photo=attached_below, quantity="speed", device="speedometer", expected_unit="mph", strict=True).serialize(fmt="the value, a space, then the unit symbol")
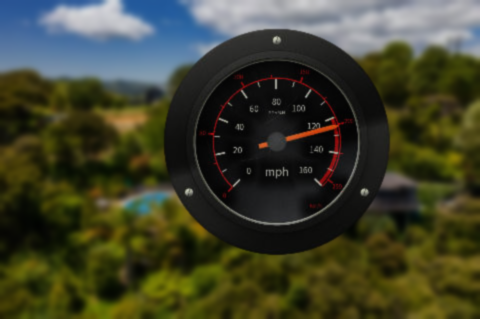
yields 125 mph
